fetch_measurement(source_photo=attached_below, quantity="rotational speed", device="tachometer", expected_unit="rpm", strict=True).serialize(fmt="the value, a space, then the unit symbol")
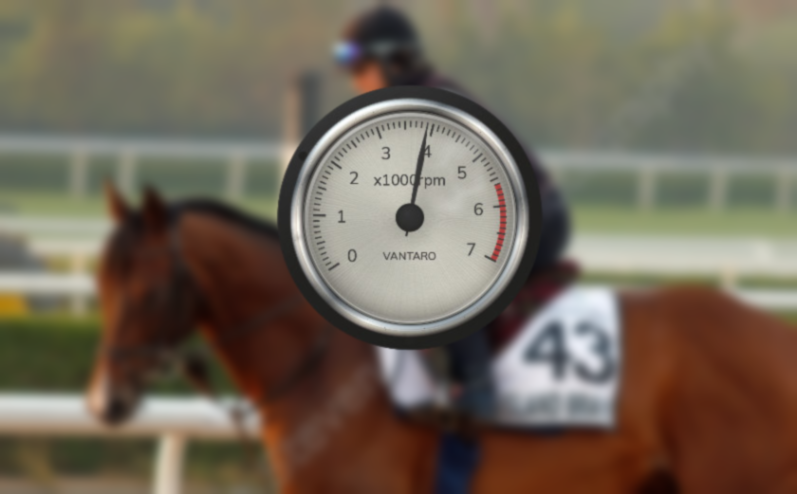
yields 3900 rpm
